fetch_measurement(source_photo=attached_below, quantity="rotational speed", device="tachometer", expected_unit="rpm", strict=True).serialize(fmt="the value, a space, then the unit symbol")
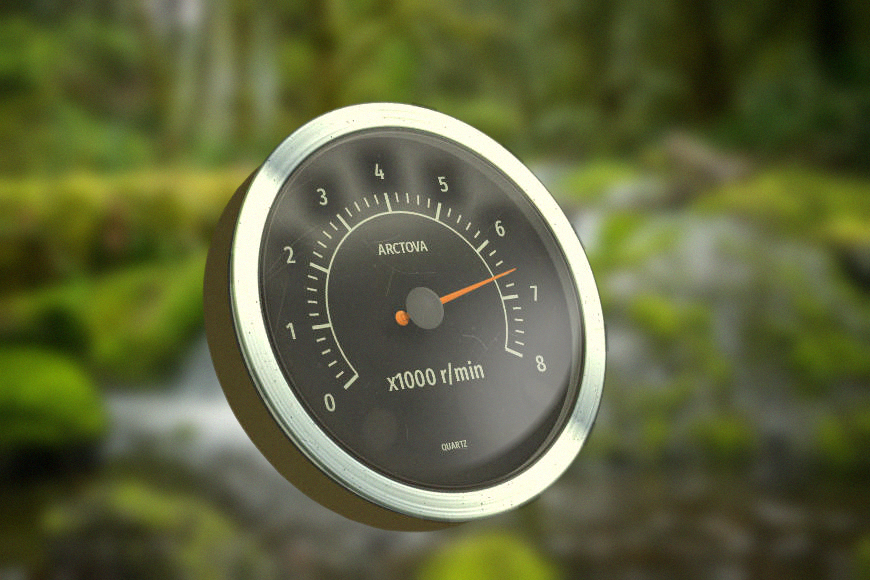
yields 6600 rpm
